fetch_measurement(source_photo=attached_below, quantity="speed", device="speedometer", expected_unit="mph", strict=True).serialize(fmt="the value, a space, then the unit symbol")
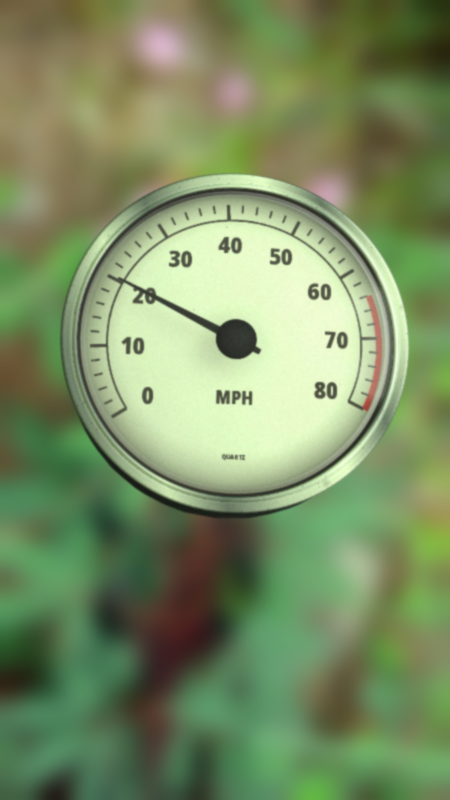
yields 20 mph
